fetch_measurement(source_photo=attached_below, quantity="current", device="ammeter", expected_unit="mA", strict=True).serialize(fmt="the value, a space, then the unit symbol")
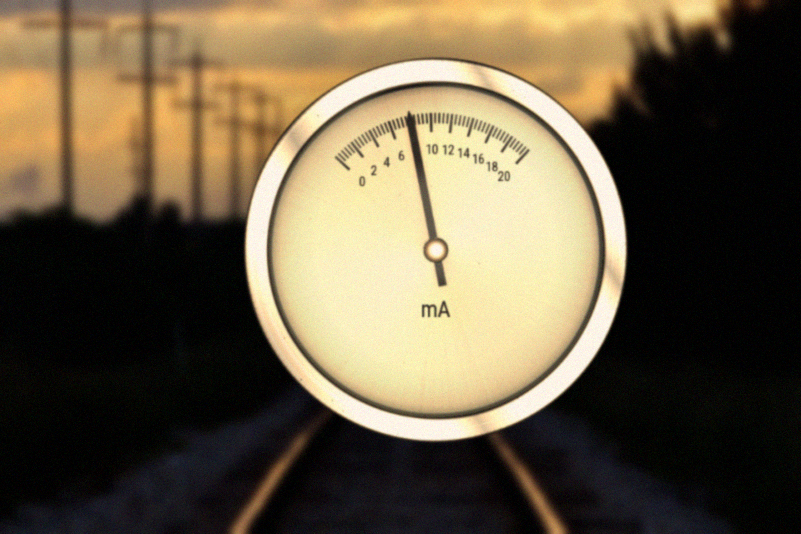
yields 8 mA
